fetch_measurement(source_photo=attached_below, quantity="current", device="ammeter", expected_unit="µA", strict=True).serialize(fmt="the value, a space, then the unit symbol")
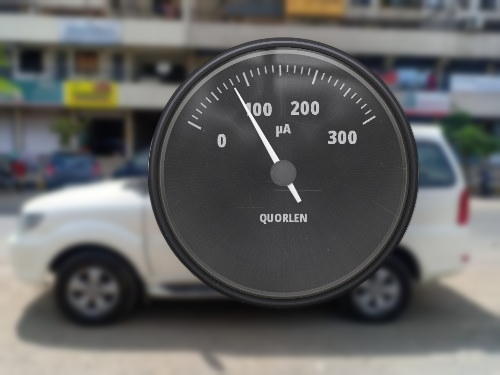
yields 80 µA
